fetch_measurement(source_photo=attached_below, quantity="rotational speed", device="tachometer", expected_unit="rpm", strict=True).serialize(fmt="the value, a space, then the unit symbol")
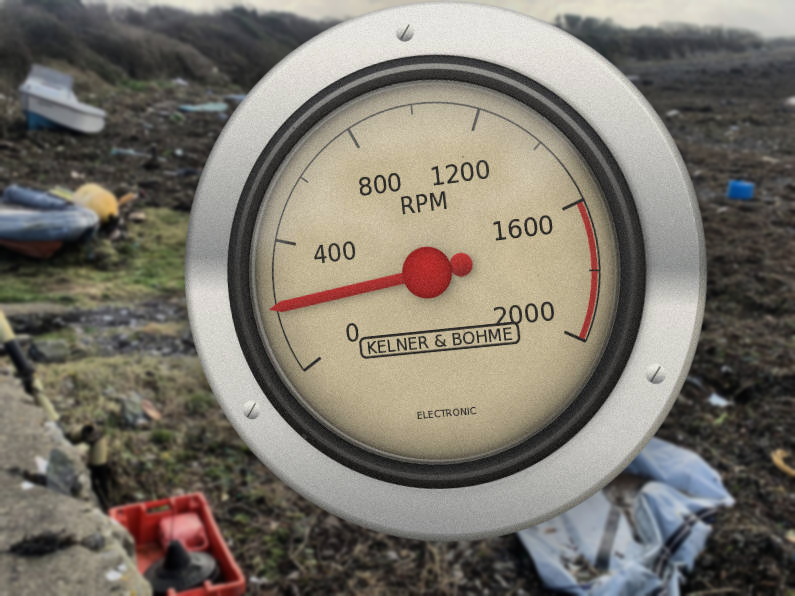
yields 200 rpm
